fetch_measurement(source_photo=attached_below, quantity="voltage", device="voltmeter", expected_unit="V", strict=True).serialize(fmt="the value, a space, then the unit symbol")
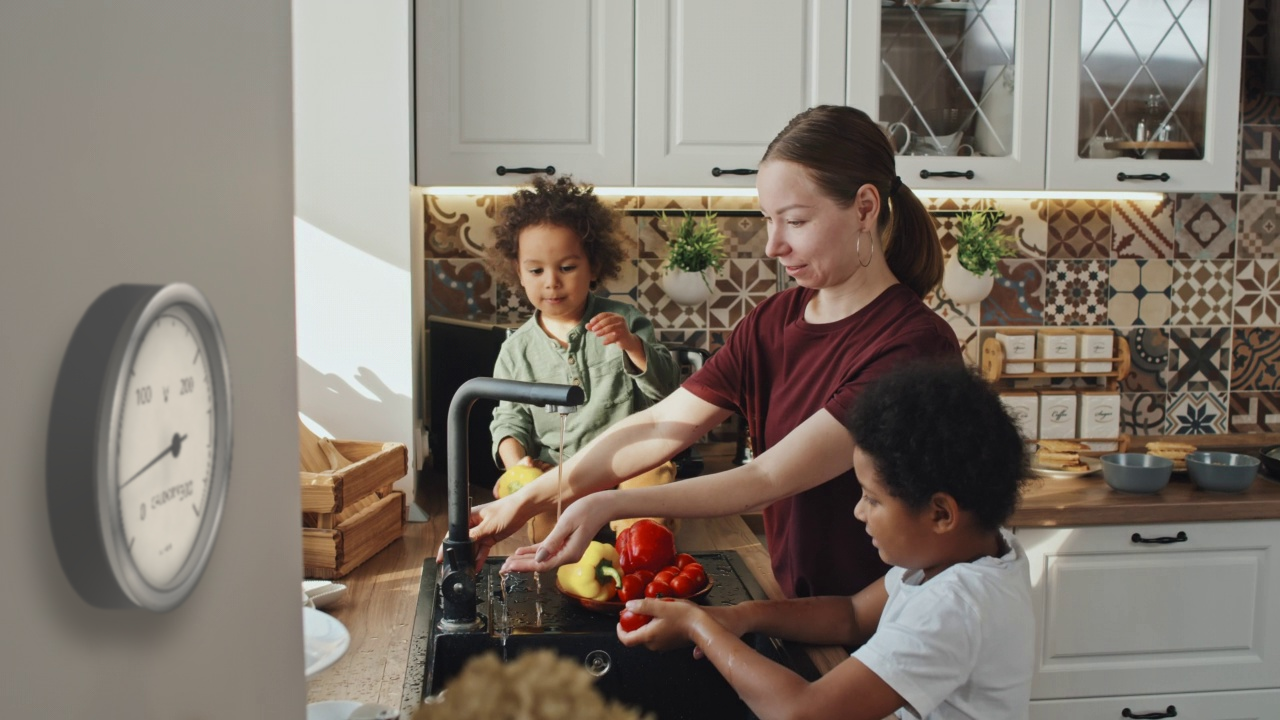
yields 40 V
